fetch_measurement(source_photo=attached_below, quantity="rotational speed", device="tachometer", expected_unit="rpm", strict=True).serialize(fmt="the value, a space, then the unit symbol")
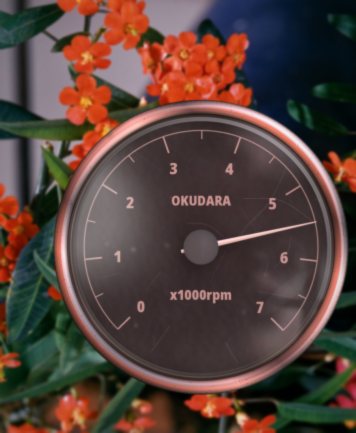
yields 5500 rpm
